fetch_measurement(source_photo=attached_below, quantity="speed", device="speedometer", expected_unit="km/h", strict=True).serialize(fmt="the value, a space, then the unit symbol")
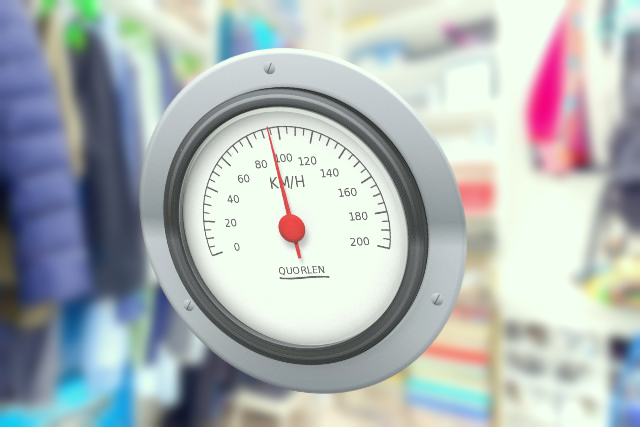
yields 95 km/h
